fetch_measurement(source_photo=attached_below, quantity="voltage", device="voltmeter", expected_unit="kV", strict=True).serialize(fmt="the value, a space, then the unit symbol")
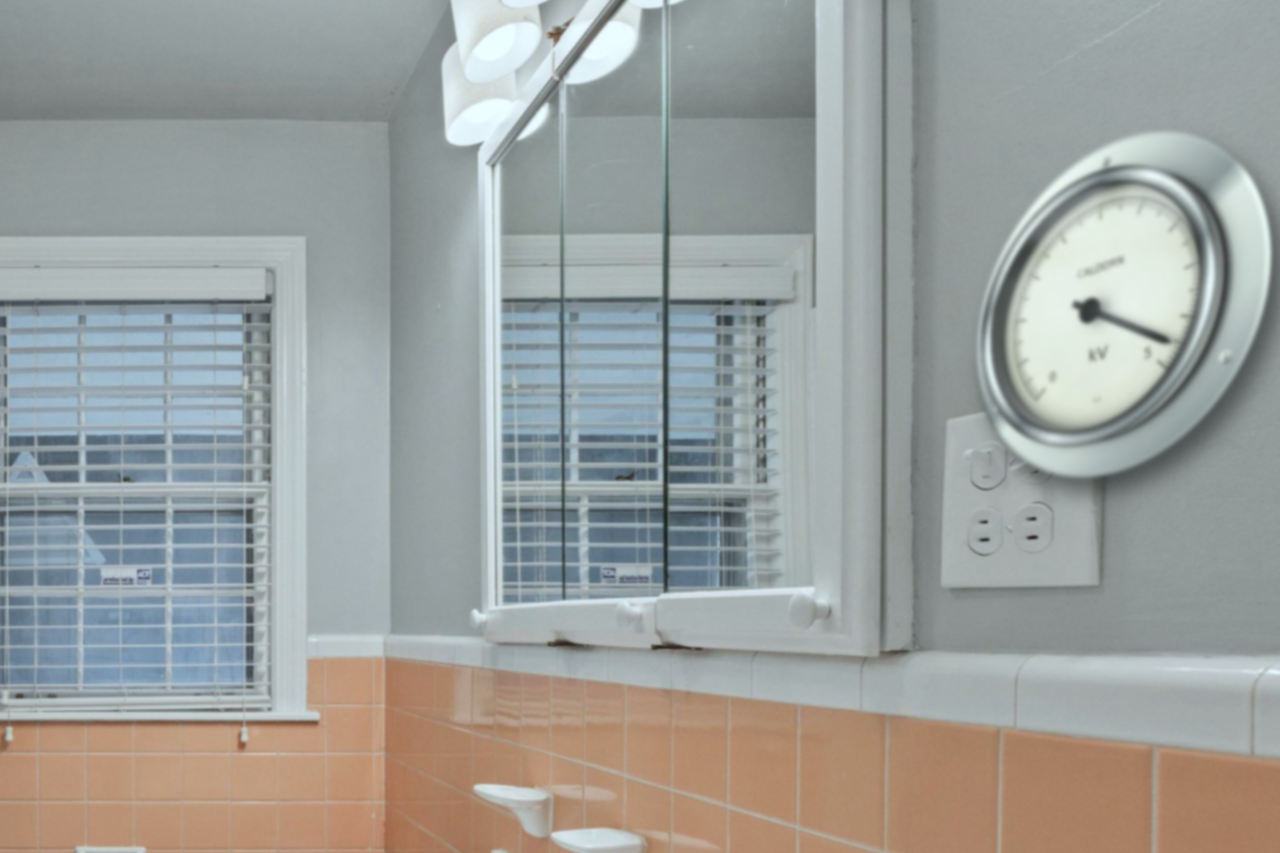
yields 4.75 kV
